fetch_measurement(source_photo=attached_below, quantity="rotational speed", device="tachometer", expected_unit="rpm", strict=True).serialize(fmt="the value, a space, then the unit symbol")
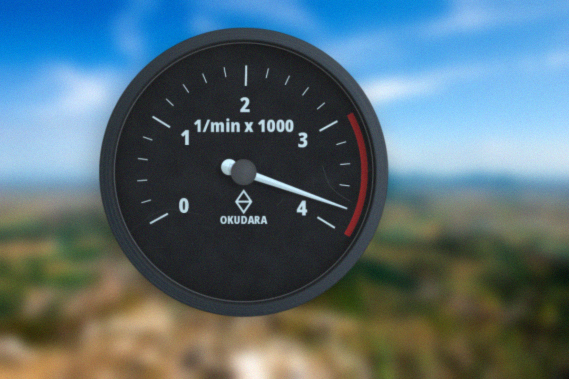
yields 3800 rpm
